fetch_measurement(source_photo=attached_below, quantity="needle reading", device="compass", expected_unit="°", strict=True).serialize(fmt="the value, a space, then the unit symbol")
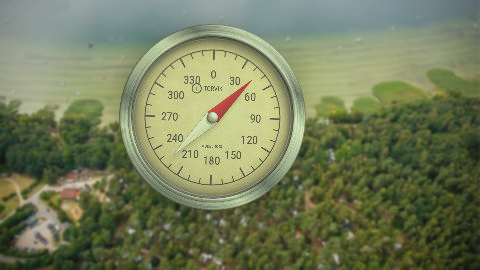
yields 45 °
